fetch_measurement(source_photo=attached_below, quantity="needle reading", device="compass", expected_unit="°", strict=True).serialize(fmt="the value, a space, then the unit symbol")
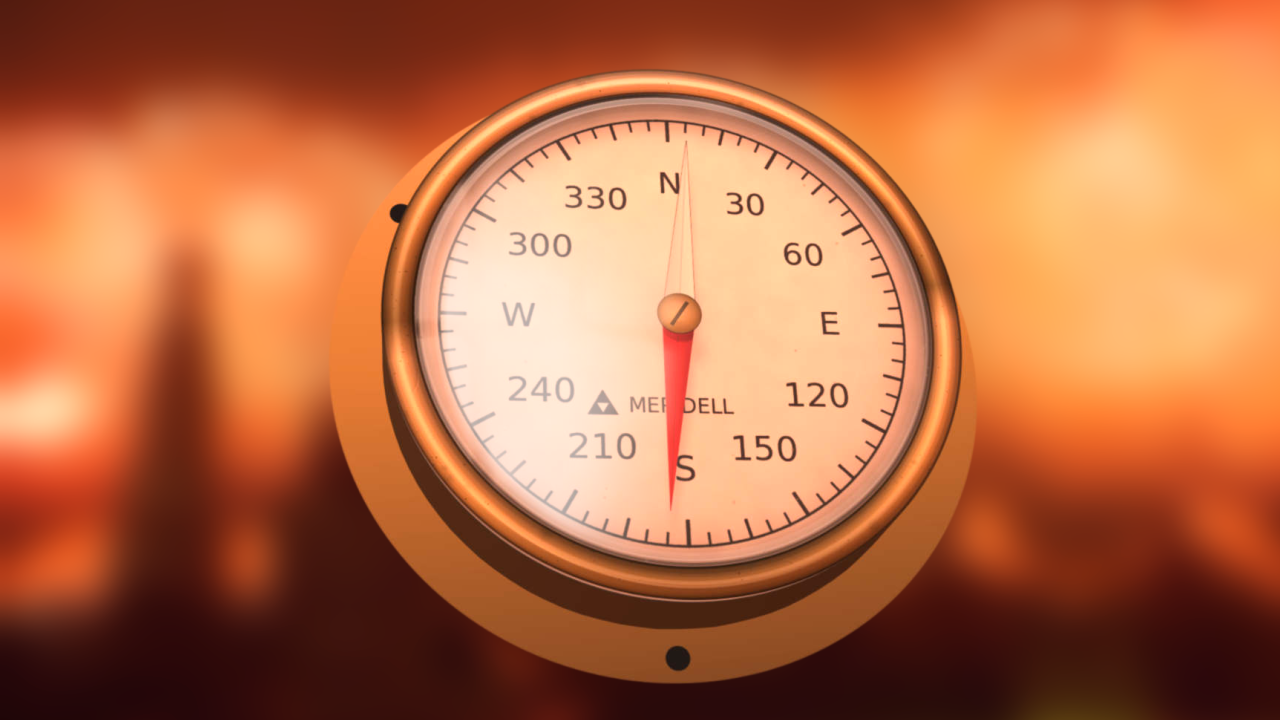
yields 185 °
